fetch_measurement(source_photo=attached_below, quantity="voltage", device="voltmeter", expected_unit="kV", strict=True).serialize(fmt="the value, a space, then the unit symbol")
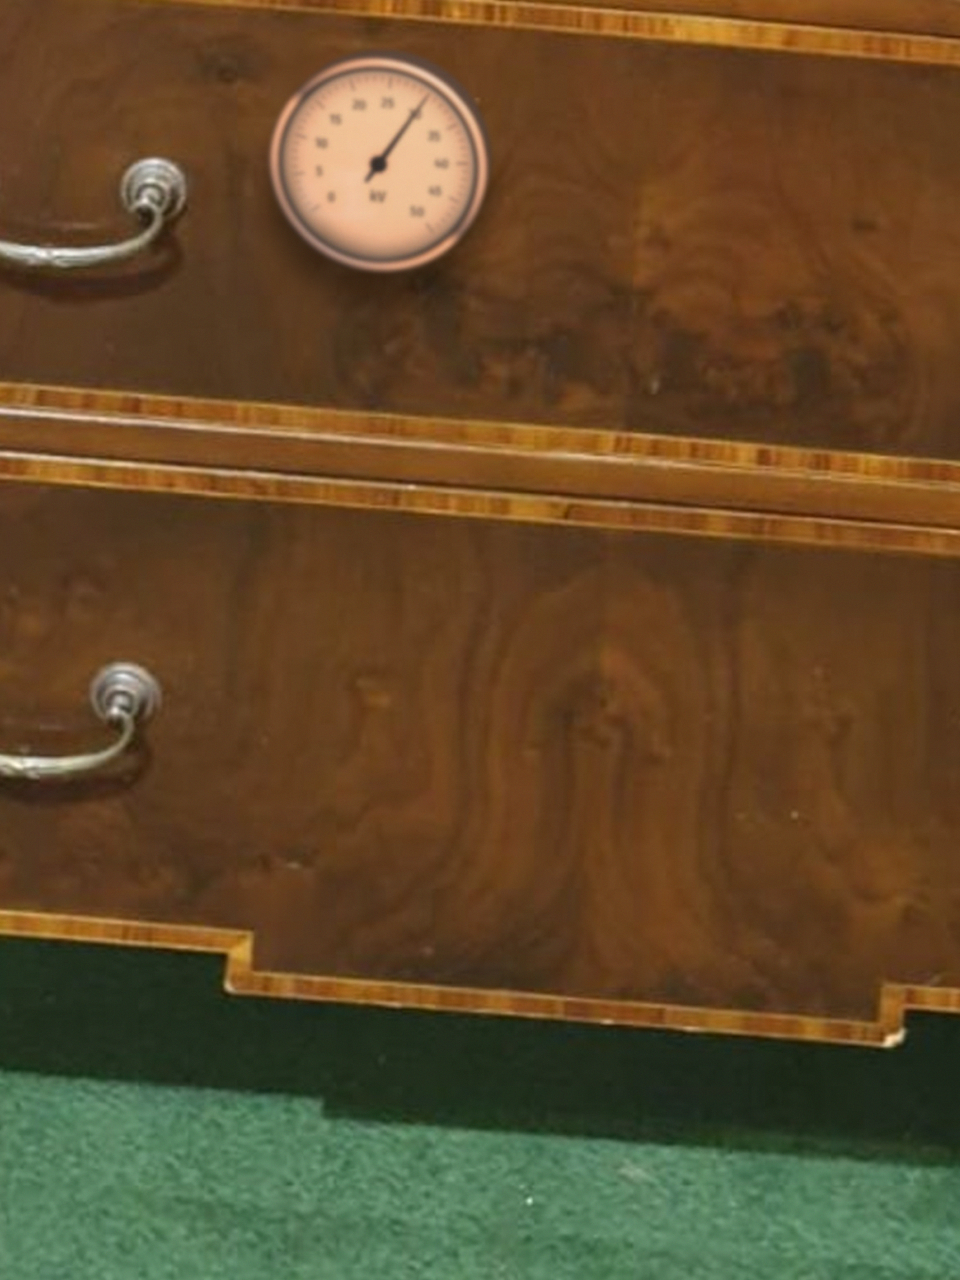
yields 30 kV
